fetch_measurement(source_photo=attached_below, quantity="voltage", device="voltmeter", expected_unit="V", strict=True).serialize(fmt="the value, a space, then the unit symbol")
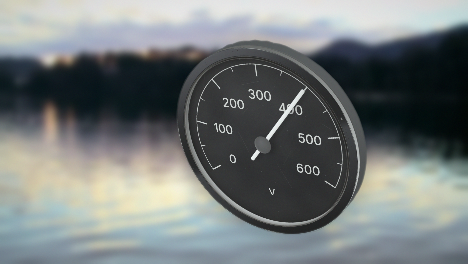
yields 400 V
